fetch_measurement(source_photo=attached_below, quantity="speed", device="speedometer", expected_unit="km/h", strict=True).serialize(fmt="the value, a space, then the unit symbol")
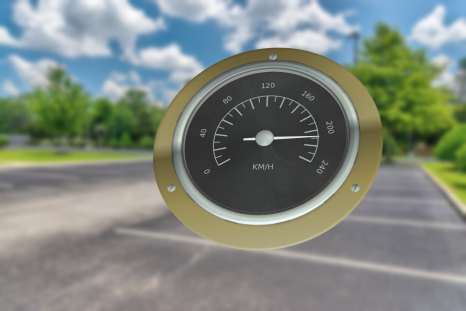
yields 210 km/h
